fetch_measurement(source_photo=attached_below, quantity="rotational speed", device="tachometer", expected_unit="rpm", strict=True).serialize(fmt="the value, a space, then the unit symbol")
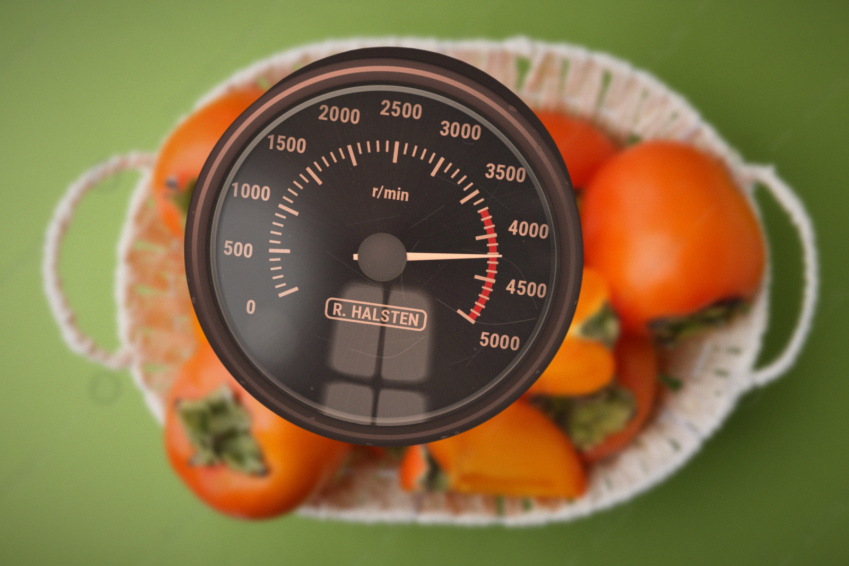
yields 4200 rpm
